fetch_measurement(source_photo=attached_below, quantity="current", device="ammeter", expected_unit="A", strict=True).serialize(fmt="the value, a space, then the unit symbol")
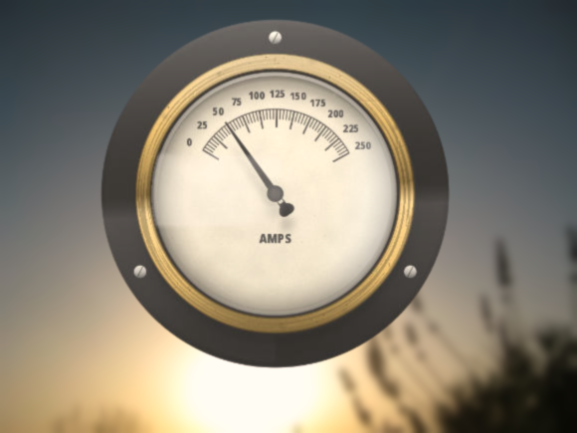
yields 50 A
